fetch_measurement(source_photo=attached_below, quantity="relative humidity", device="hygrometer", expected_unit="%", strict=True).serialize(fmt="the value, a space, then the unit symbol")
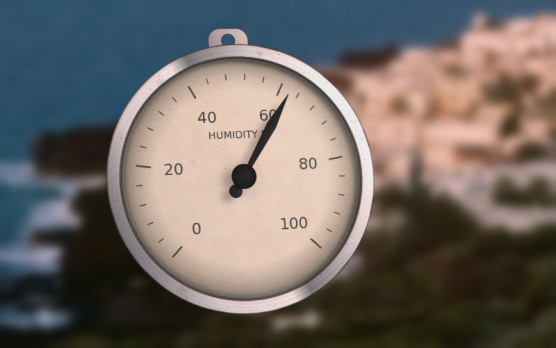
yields 62 %
